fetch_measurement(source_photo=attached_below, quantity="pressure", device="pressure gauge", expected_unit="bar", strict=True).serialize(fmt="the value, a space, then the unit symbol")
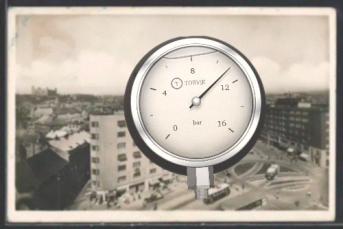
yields 11 bar
